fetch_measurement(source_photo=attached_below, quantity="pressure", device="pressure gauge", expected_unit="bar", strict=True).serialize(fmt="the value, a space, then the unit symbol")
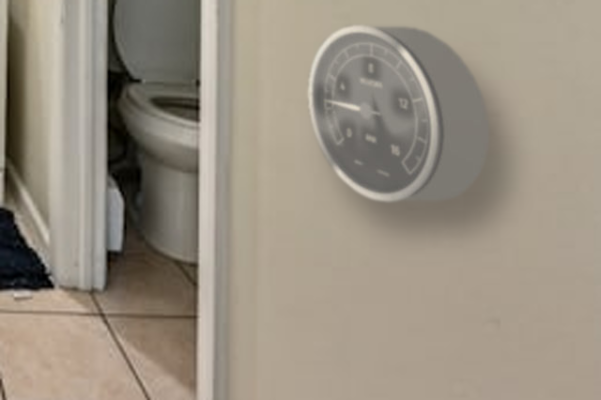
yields 2.5 bar
